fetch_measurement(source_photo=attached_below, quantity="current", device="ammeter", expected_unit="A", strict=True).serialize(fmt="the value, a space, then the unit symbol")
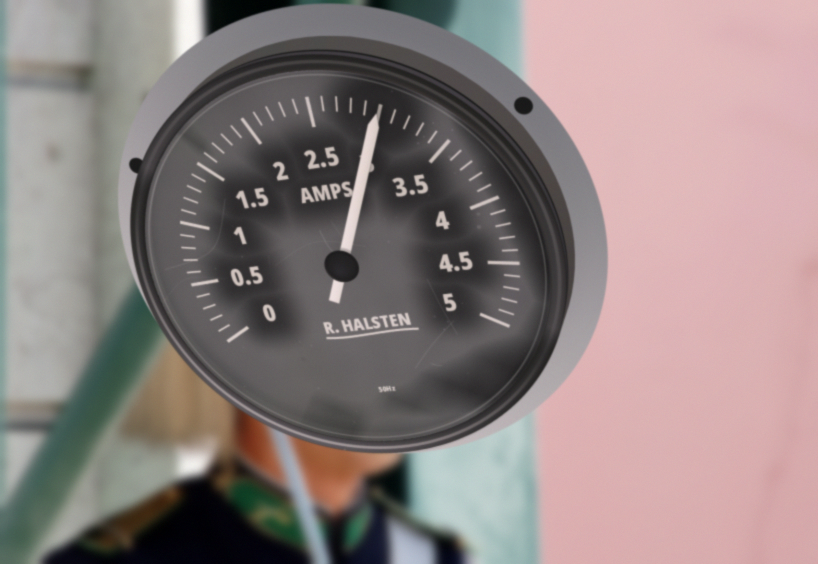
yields 3 A
